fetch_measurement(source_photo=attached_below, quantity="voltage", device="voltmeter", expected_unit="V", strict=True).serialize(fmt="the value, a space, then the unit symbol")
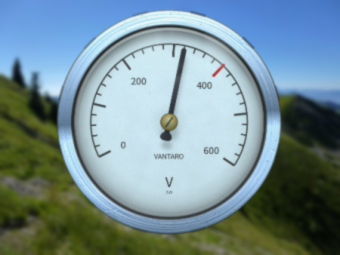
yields 320 V
